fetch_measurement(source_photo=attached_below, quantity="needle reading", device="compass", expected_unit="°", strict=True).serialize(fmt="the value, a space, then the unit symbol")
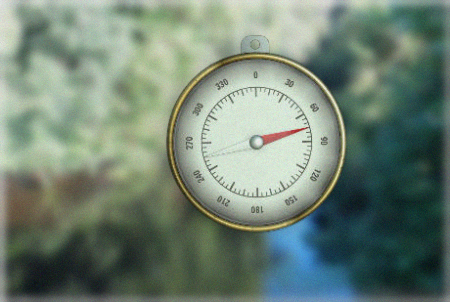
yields 75 °
